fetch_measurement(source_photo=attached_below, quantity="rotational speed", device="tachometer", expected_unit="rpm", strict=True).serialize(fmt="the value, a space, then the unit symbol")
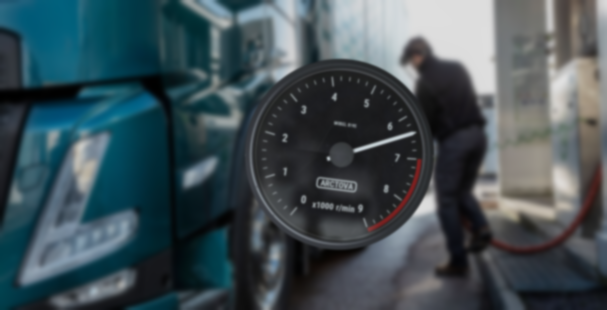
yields 6400 rpm
